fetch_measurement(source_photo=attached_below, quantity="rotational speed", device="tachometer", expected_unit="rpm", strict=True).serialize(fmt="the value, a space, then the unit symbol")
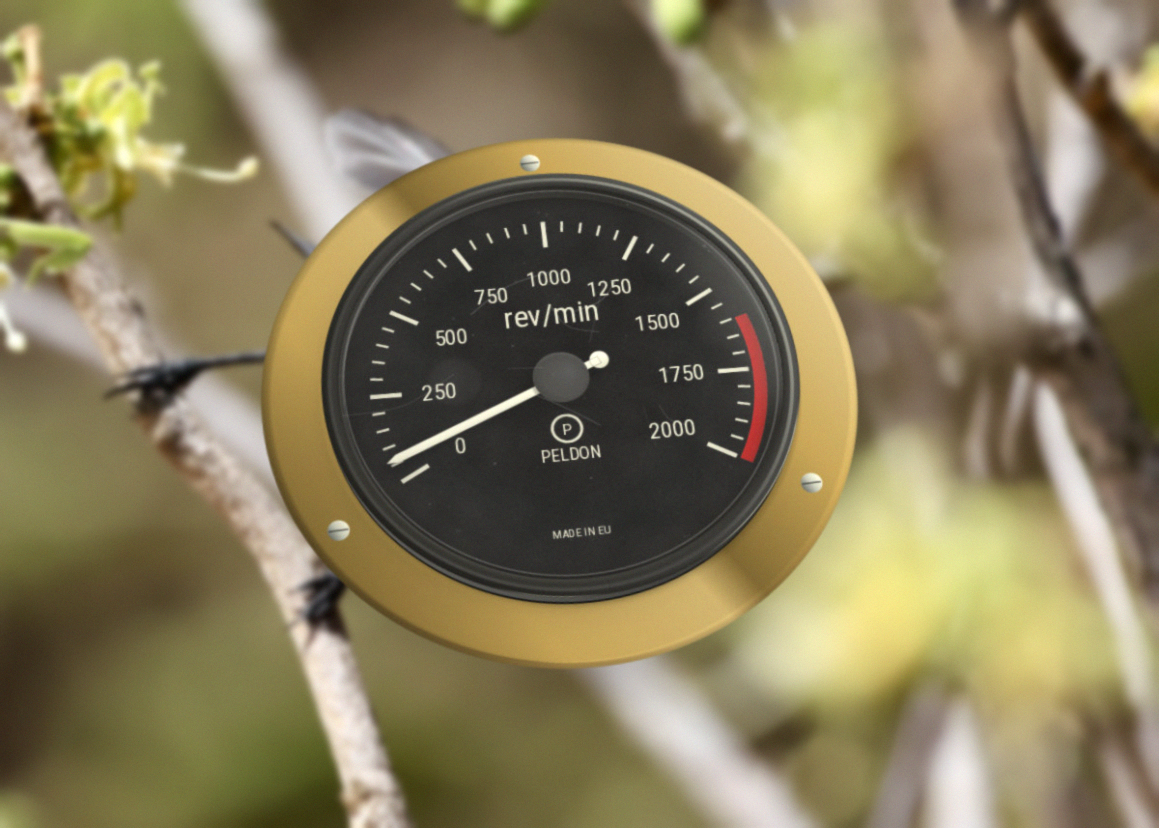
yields 50 rpm
